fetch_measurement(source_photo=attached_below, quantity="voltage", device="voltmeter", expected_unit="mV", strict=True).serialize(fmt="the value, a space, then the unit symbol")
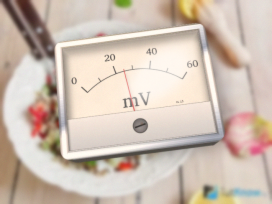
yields 25 mV
